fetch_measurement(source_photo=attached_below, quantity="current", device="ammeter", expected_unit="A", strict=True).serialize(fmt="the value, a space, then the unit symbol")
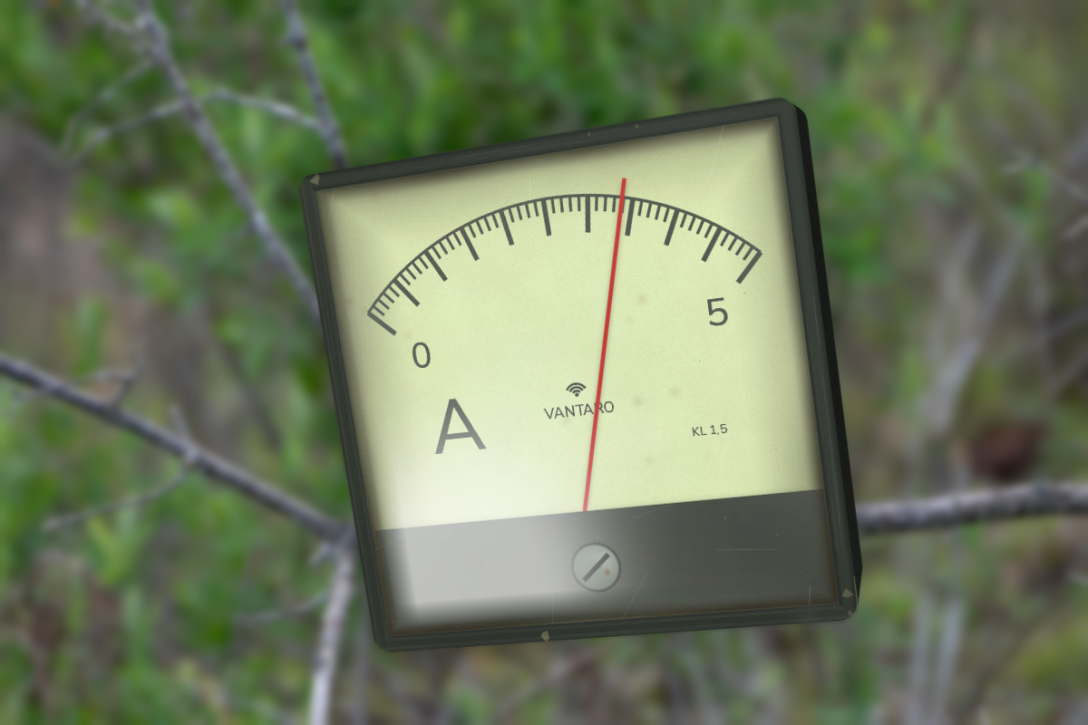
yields 3.4 A
